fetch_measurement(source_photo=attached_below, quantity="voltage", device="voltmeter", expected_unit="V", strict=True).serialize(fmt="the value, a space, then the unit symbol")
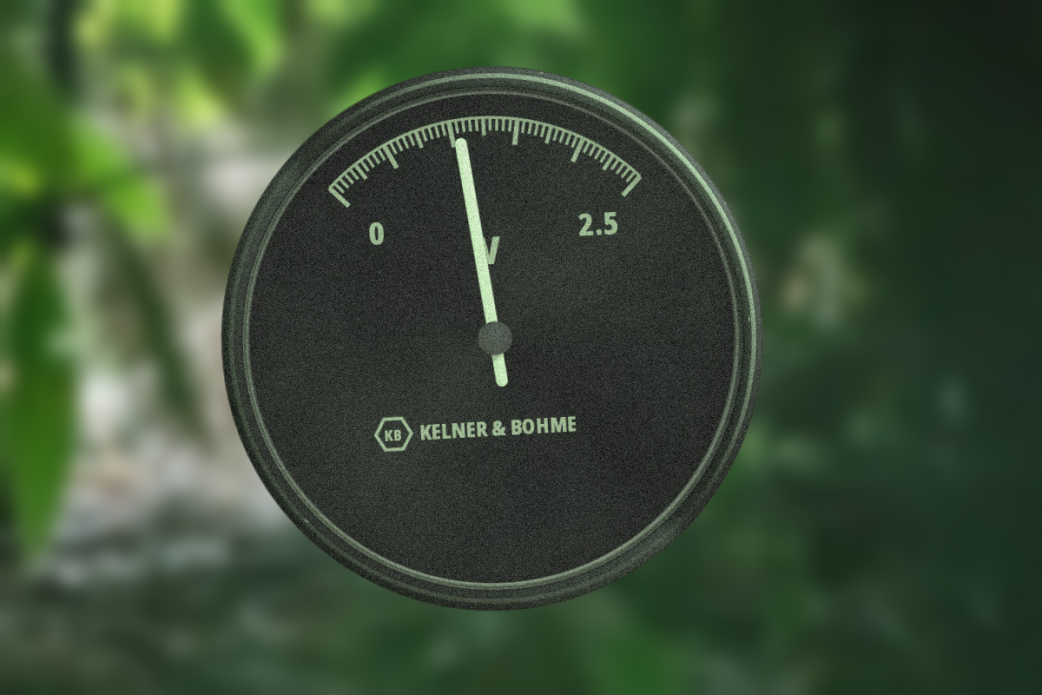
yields 1.05 V
